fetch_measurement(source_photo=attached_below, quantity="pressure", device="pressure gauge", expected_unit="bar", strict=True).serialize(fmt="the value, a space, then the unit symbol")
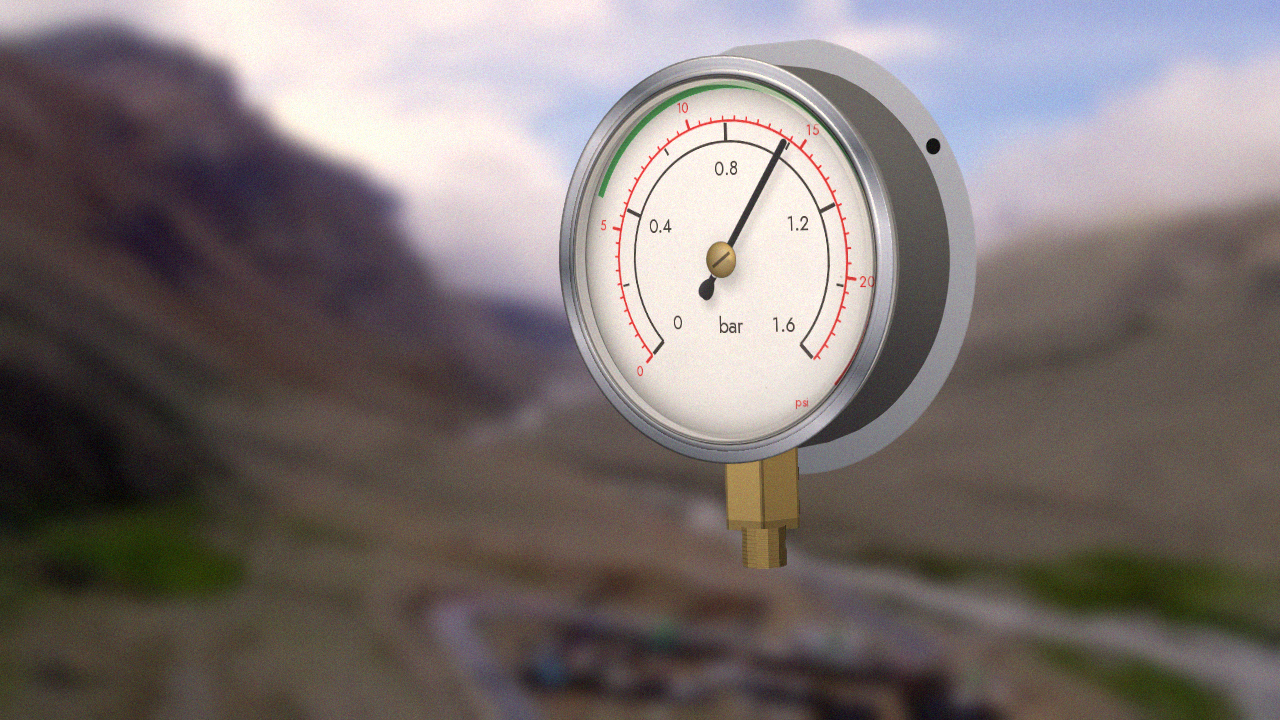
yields 1 bar
